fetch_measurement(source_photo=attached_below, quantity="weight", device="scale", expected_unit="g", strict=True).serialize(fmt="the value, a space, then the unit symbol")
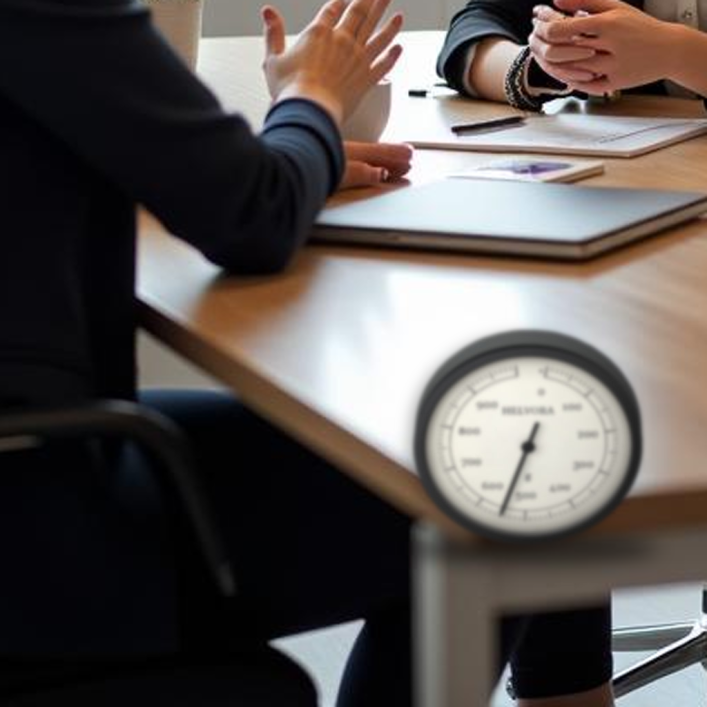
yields 550 g
